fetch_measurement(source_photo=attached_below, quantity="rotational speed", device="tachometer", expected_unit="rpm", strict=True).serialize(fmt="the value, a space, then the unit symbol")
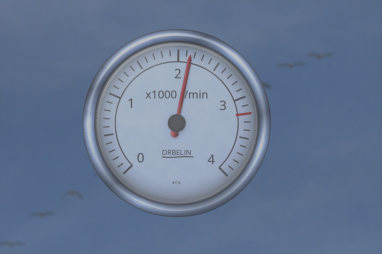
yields 2150 rpm
